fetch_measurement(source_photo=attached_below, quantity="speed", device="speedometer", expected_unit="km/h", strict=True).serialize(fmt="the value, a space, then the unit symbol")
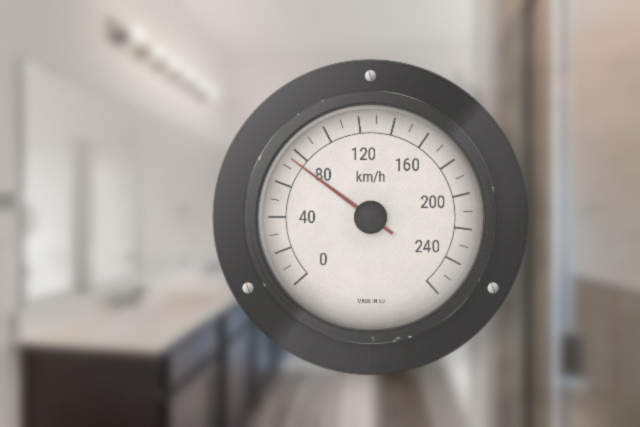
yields 75 km/h
